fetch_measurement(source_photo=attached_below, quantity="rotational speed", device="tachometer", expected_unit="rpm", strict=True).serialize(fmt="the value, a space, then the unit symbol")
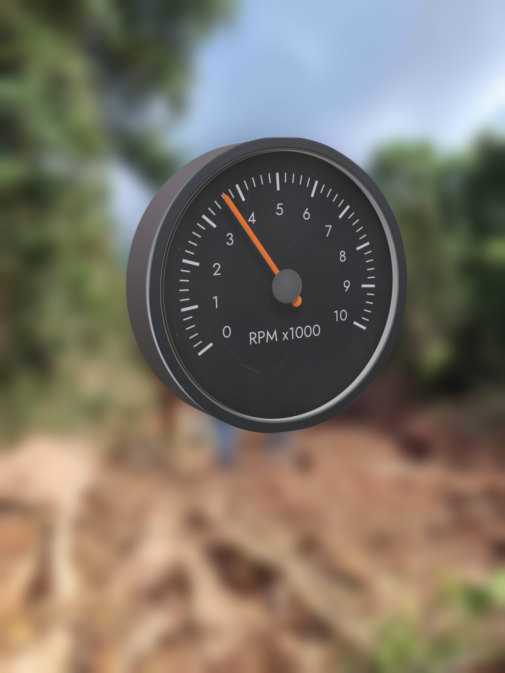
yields 3600 rpm
